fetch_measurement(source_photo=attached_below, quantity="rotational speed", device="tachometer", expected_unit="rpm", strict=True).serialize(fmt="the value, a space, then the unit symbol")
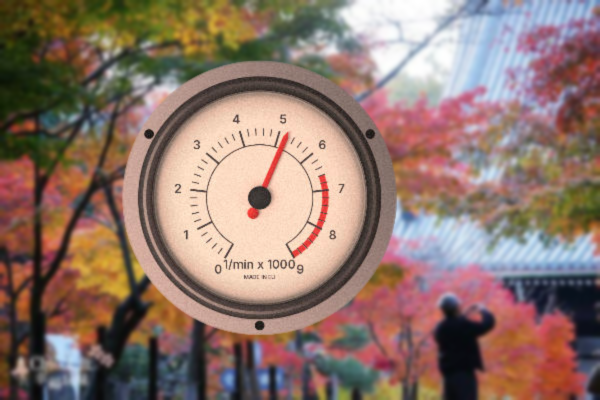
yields 5200 rpm
